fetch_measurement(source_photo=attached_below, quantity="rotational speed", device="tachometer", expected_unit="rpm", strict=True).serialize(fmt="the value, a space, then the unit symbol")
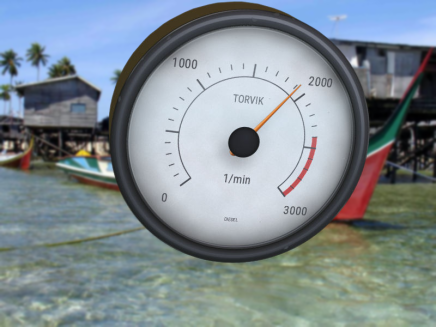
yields 1900 rpm
